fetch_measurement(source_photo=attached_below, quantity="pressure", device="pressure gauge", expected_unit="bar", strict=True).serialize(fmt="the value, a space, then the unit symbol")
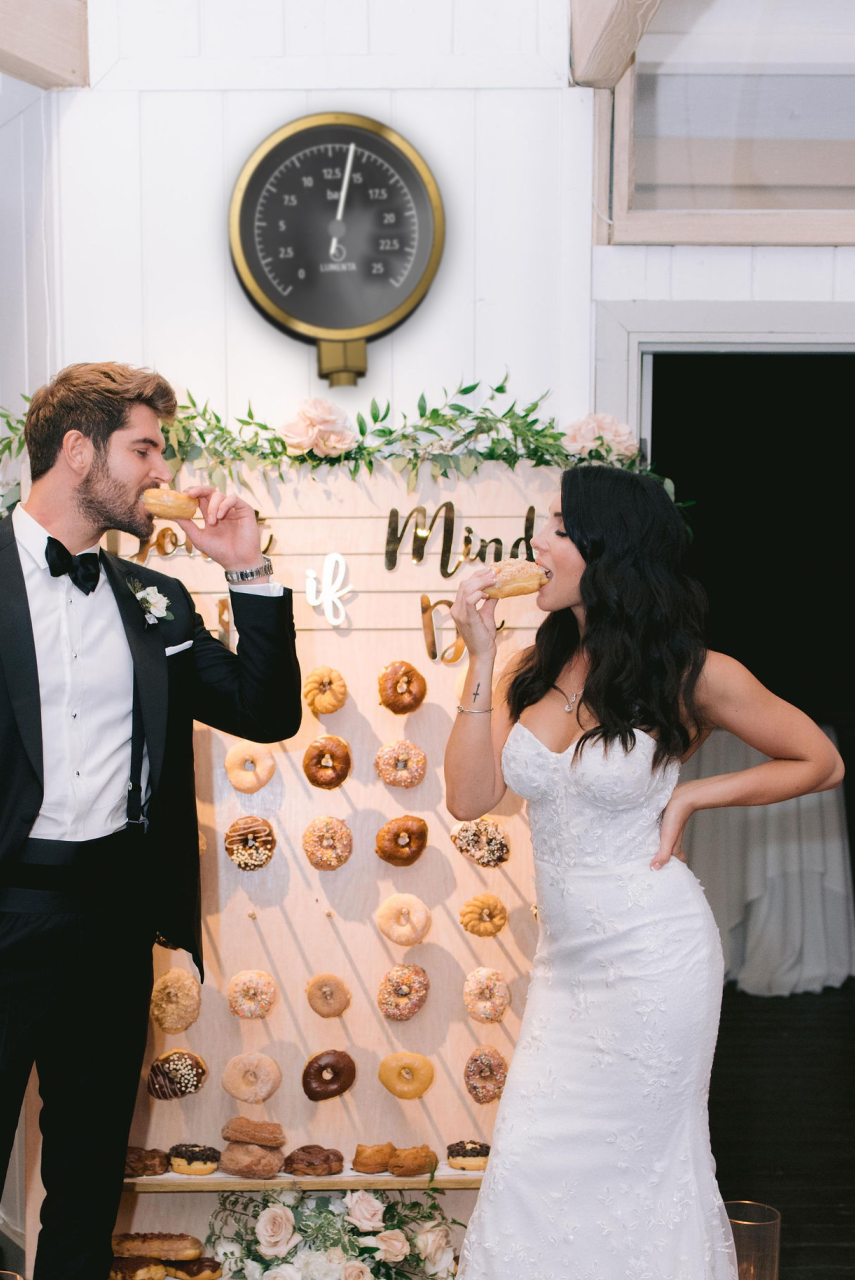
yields 14 bar
